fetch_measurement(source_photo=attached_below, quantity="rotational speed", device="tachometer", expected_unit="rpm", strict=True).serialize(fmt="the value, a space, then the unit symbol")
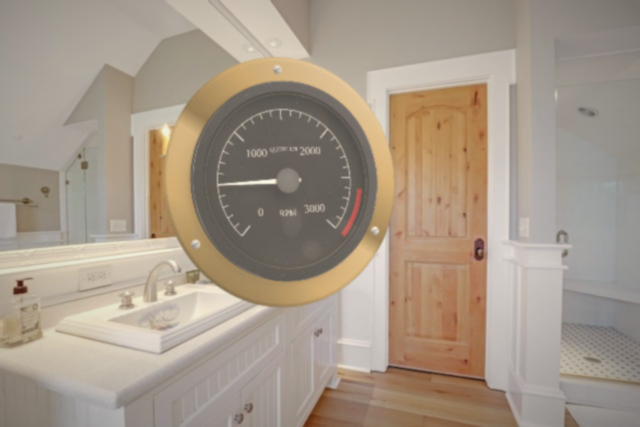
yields 500 rpm
